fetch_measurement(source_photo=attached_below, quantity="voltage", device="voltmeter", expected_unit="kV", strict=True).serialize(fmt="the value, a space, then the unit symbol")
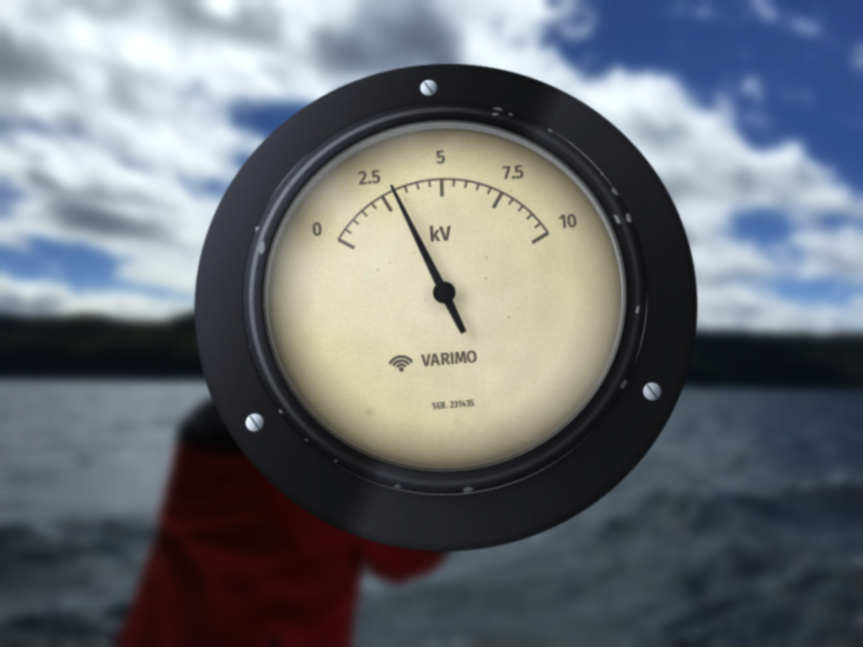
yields 3 kV
